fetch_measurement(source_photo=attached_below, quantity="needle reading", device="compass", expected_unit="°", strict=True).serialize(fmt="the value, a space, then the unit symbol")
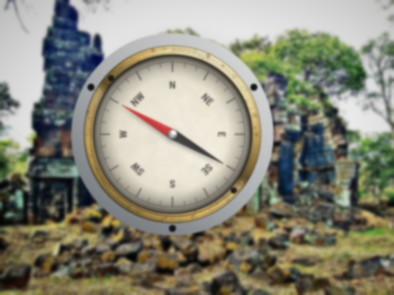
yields 300 °
